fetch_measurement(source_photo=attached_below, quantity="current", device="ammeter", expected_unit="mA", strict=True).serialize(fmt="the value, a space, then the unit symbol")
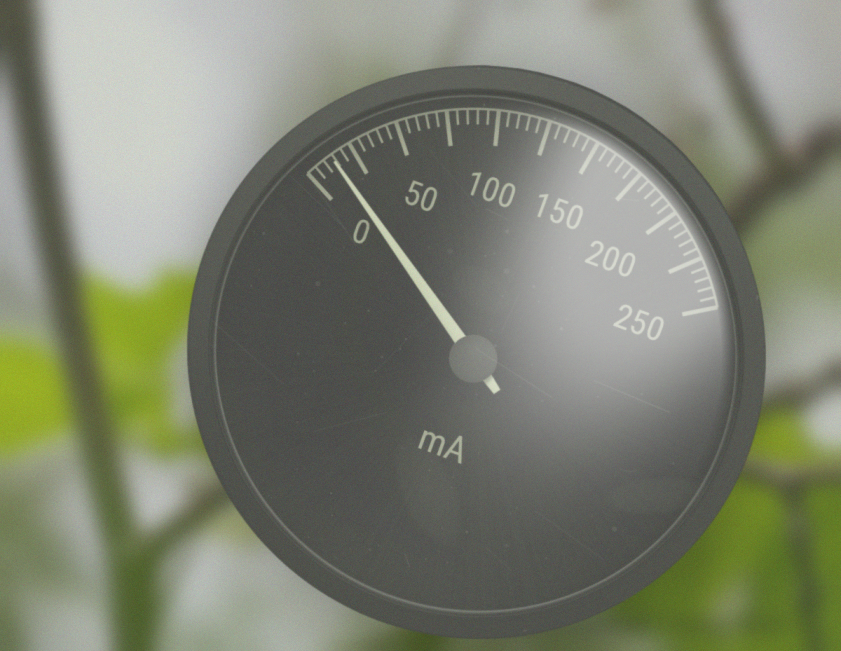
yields 15 mA
